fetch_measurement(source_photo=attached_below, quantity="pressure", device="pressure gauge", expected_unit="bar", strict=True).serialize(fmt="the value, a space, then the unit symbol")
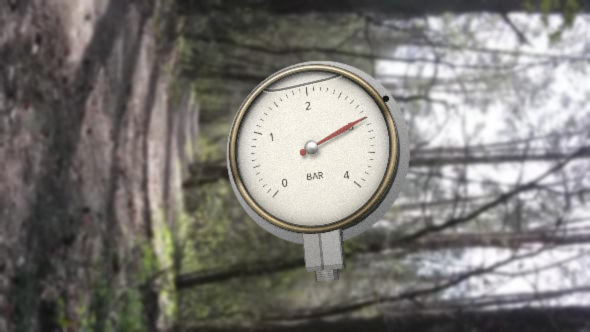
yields 3 bar
